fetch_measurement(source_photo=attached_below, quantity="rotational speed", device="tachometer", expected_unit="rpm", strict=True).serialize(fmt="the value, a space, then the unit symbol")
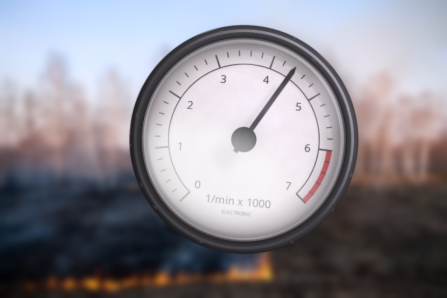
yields 4400 rpm
